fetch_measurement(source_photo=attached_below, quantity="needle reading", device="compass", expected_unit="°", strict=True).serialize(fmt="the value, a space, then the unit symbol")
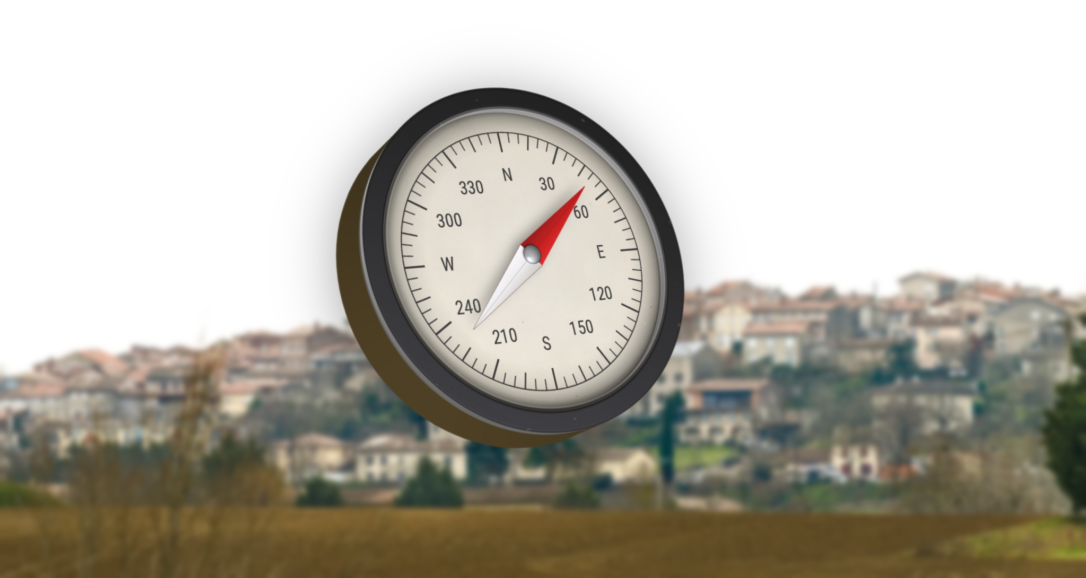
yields 50 °
